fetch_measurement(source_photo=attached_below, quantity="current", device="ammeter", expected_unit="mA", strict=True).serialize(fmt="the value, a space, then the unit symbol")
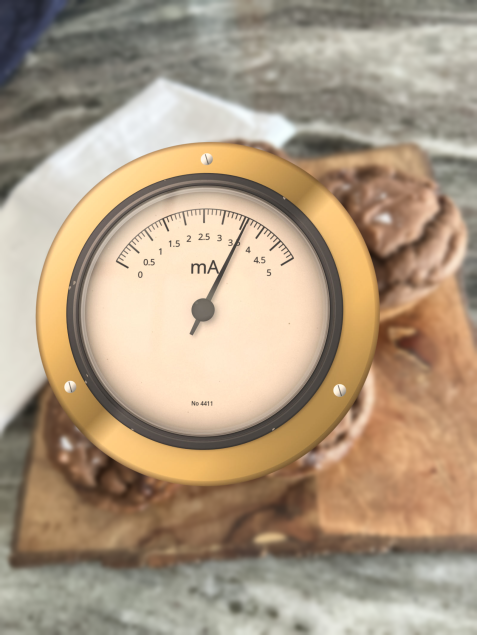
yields 3.6 mA
